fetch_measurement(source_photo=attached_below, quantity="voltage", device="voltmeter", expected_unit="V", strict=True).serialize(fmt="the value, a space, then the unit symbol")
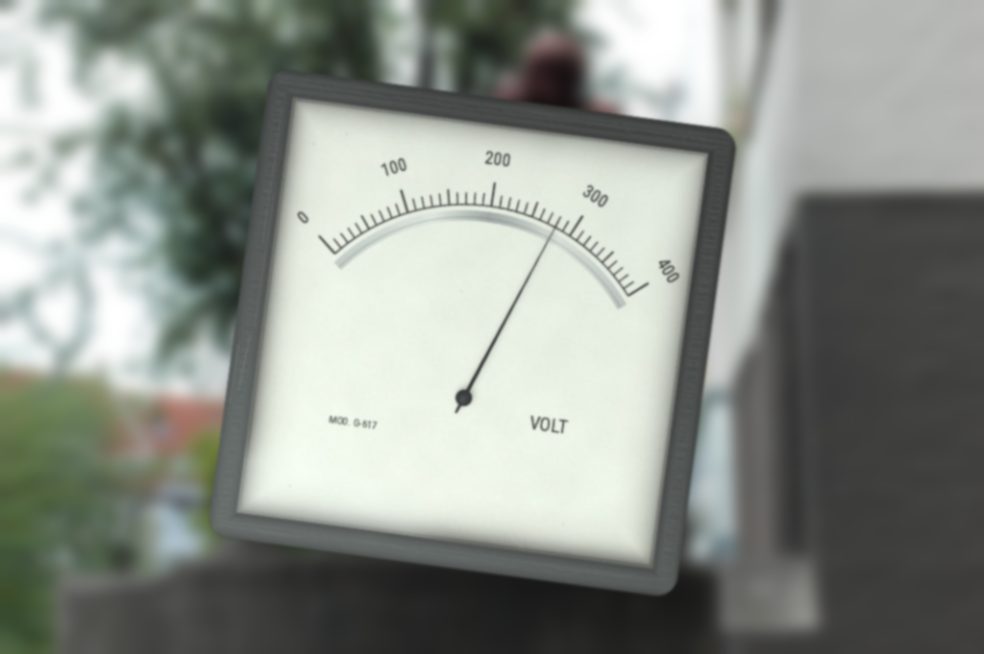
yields 280 V
